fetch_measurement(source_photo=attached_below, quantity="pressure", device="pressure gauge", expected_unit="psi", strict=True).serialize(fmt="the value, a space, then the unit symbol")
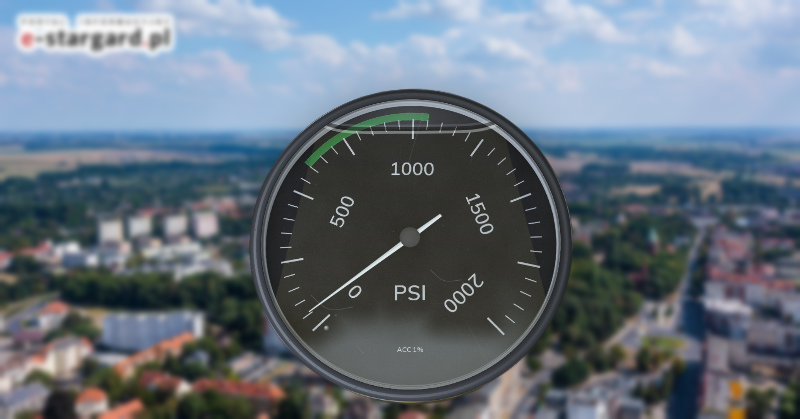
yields 50 psi
